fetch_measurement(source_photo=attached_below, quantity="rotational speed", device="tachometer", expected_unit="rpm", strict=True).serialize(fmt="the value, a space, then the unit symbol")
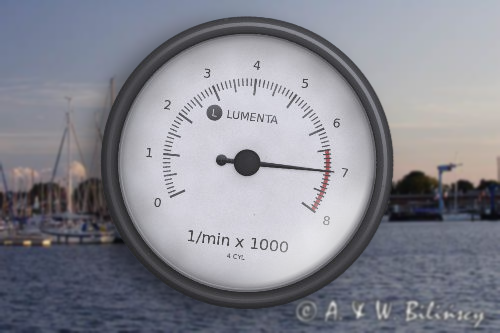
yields 7000 rpm
